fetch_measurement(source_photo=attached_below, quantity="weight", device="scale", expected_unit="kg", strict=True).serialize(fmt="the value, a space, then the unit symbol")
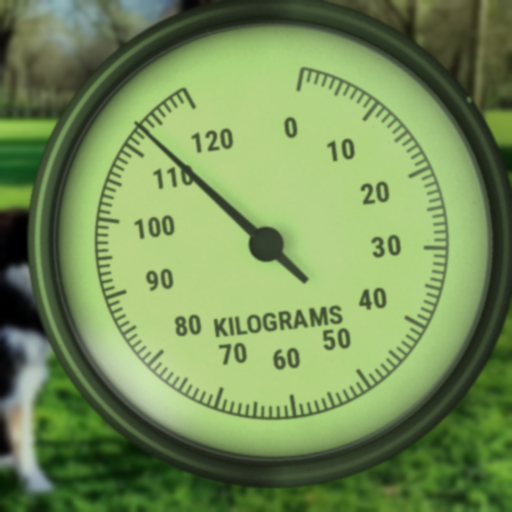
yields 113 kg
